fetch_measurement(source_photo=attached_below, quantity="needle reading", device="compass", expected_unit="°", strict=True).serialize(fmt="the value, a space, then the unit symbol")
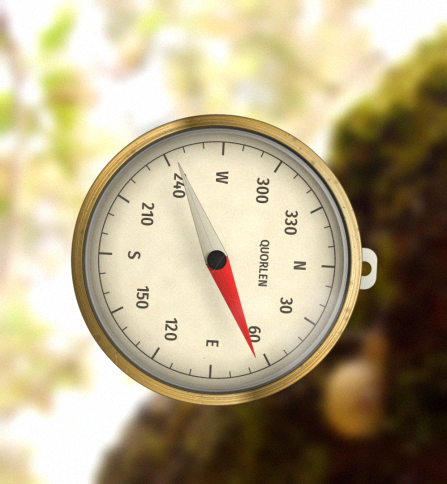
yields 65 °
